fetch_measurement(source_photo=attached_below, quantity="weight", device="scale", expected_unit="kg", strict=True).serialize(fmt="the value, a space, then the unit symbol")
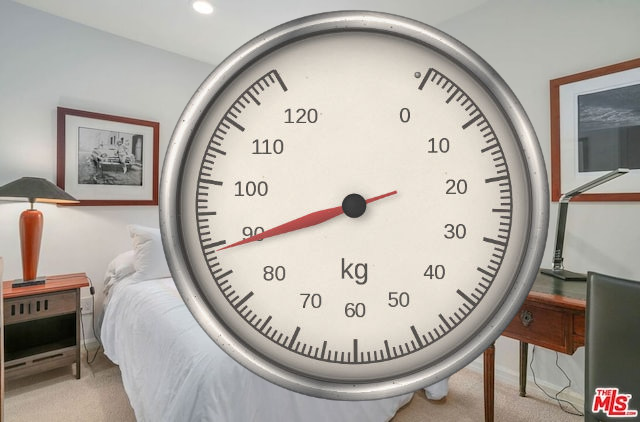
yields 89 kg
